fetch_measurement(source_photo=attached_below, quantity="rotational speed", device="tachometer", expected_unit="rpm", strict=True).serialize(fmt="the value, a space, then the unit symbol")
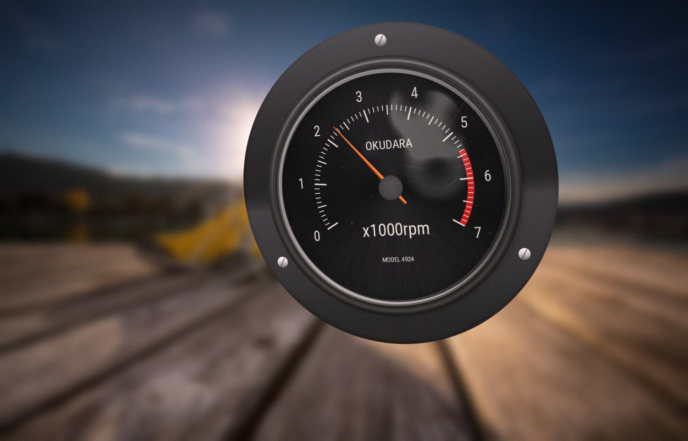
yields 2300 rpm
